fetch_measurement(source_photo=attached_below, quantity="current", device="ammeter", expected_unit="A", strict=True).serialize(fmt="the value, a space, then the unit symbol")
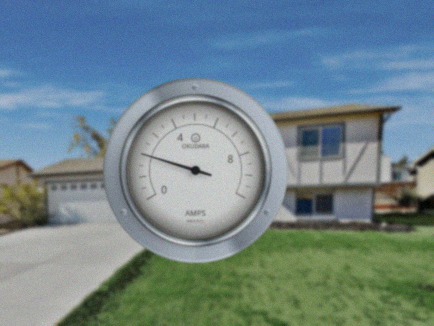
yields 2 A
